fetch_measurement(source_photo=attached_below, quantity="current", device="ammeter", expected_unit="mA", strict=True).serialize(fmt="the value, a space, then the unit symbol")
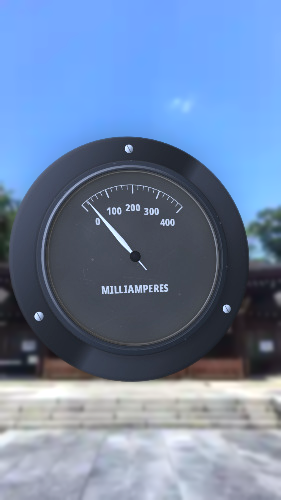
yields 20 mA
